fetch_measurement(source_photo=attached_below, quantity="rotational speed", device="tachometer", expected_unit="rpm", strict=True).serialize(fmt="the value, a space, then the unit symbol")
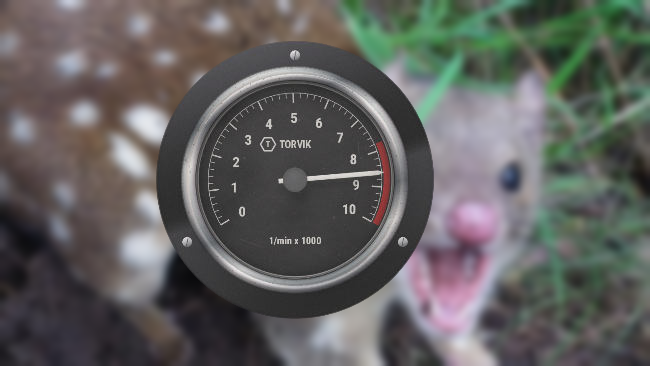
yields 8600 rpm
